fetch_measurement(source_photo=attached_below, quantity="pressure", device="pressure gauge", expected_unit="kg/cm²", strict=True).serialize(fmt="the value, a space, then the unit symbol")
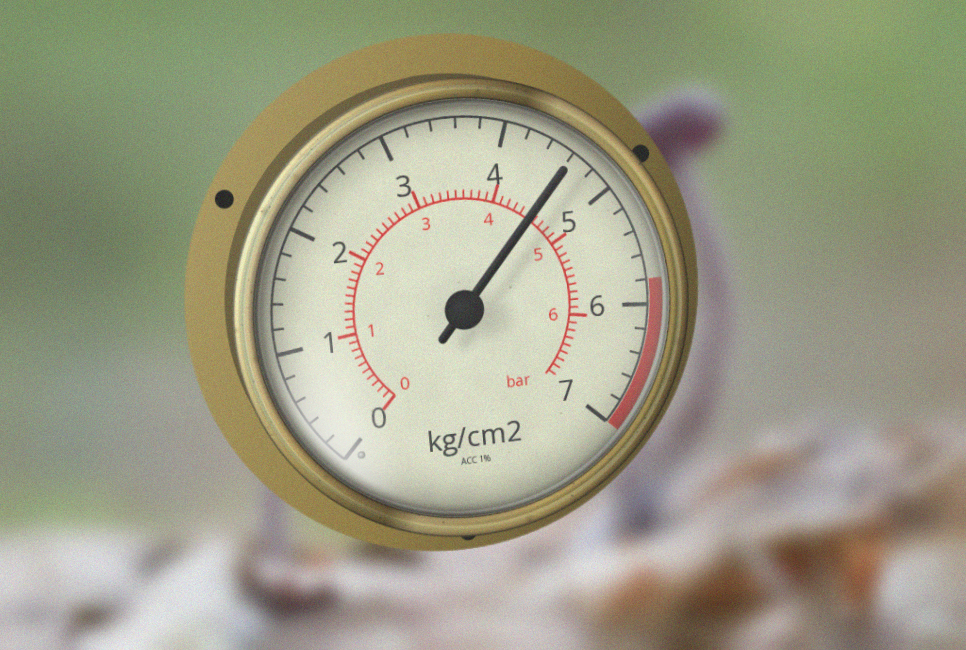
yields 4.6 kg/cm²
